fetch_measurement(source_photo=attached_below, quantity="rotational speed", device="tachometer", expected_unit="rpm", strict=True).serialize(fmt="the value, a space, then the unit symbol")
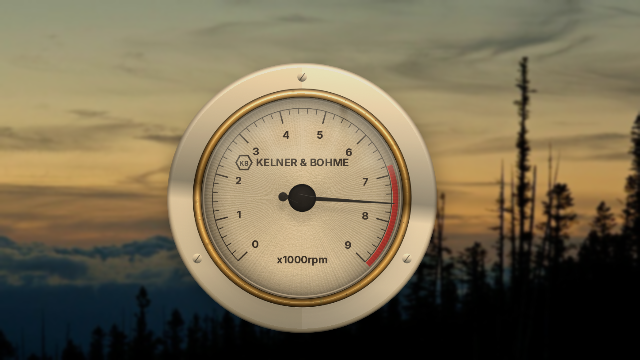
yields 7600 rpm
